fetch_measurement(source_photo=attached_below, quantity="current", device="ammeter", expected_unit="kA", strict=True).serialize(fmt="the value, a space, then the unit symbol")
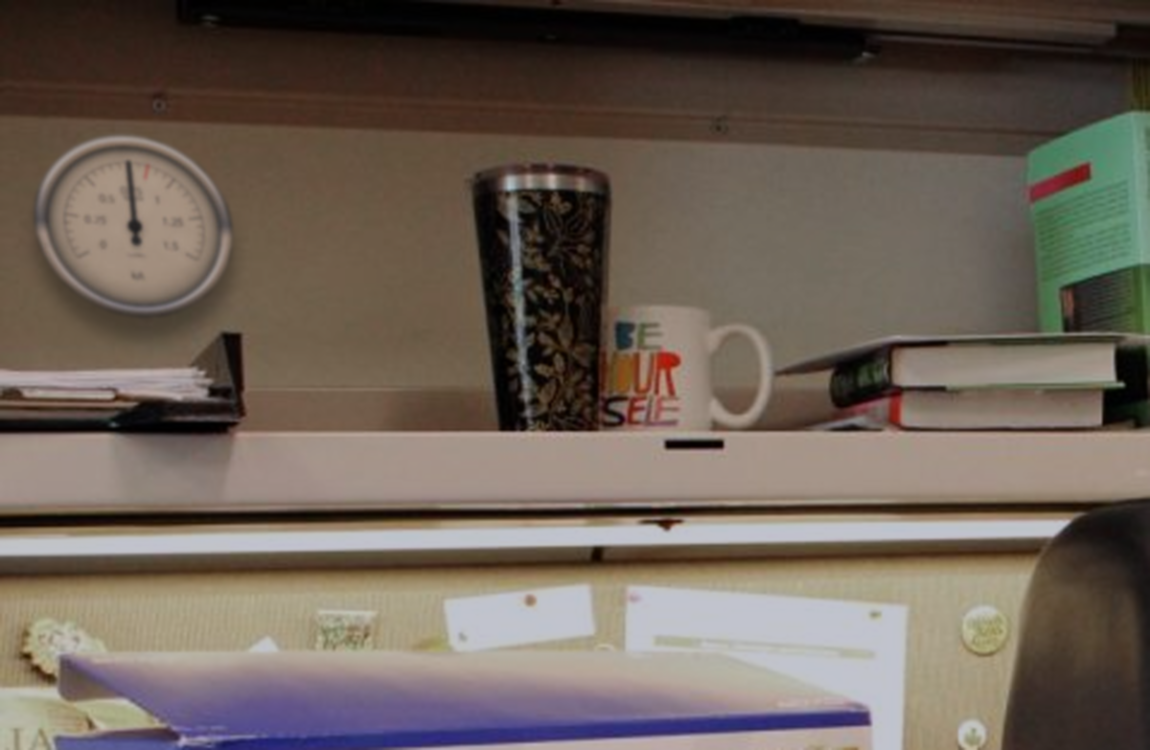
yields 0.75 kA
